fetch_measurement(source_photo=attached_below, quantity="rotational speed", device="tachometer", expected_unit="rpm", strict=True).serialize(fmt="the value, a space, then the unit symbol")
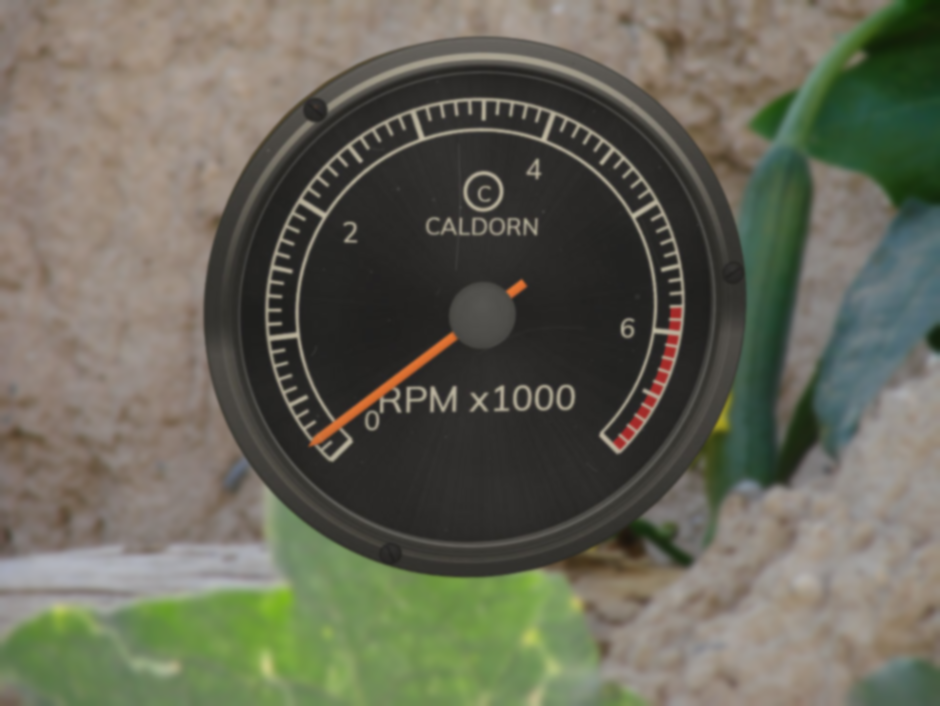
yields 200 rpm
